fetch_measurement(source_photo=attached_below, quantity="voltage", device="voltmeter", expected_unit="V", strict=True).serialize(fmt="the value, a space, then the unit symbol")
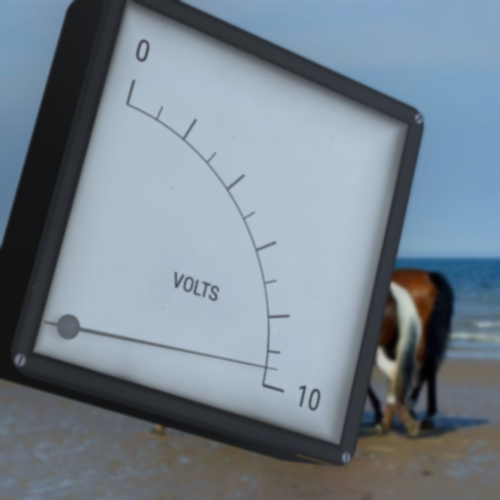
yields 9.5 V
